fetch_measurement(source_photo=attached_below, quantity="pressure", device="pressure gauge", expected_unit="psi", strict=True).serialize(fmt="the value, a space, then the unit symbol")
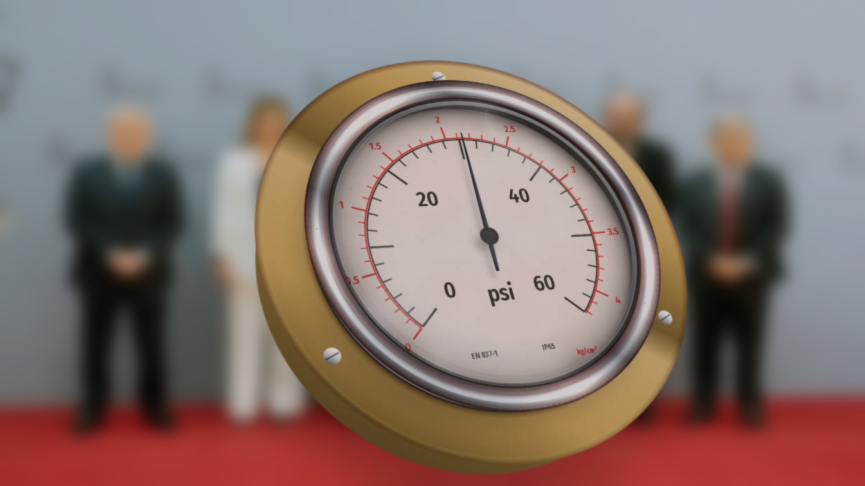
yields 30 psi
